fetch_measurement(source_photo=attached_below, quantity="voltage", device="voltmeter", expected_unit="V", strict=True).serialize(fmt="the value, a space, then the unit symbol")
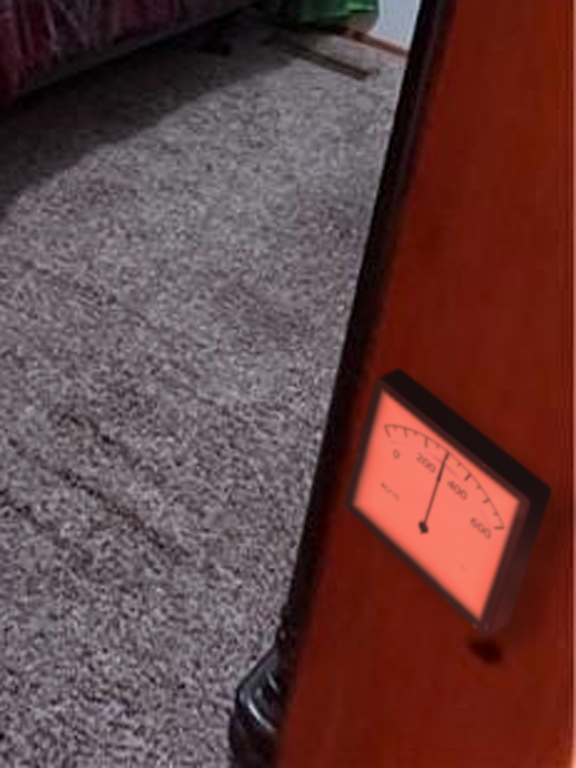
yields 300 V
